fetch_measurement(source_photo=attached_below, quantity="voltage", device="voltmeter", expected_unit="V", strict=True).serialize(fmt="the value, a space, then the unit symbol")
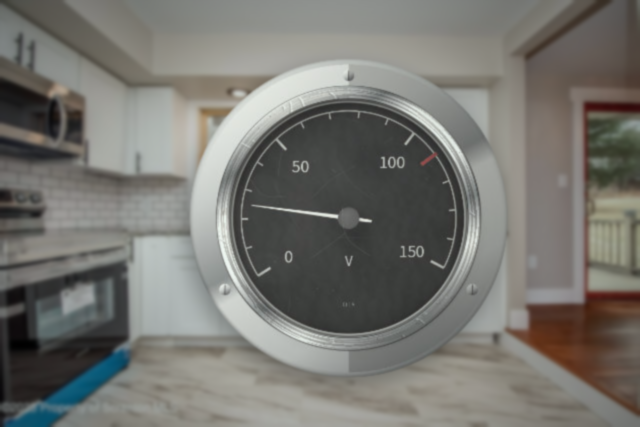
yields 25 V
